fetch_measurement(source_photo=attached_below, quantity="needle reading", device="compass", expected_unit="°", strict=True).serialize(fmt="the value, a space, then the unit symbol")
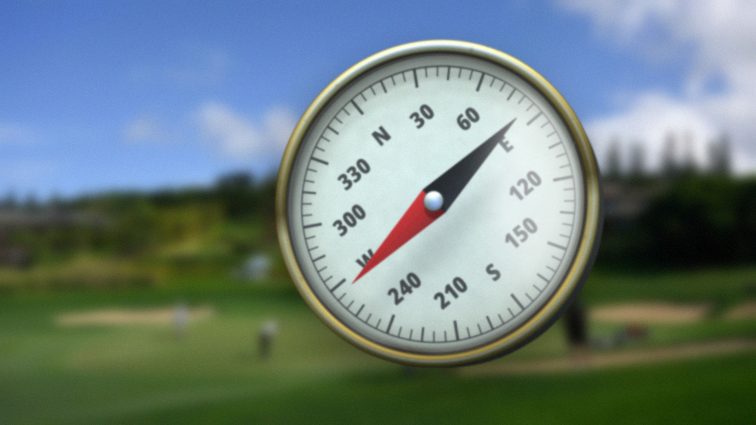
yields 265 °
